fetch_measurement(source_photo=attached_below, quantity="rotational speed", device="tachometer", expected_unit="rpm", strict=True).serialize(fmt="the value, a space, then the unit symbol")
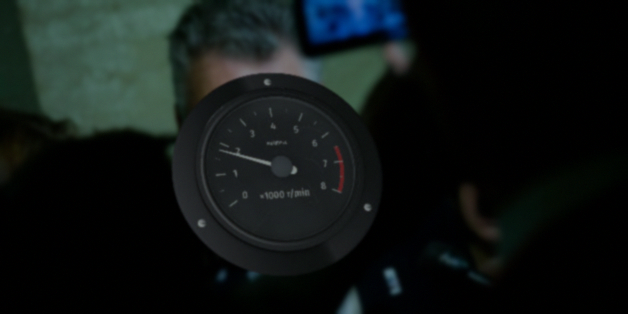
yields 1750 rpm
